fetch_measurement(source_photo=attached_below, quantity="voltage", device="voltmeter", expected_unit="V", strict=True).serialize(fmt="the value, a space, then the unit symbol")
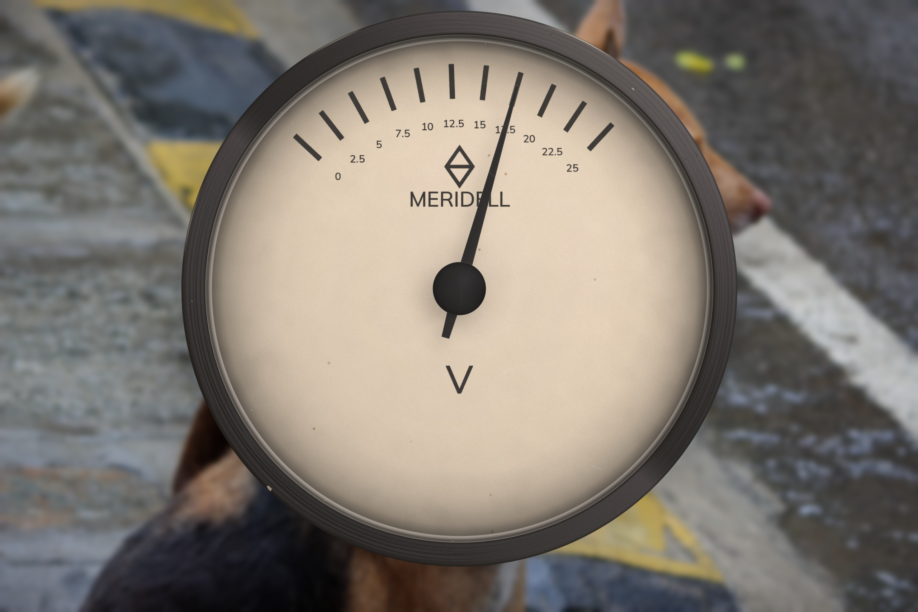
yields 17.5 V
